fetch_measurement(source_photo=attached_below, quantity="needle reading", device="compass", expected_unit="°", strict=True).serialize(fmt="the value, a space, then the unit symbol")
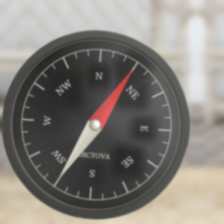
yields 30 °
